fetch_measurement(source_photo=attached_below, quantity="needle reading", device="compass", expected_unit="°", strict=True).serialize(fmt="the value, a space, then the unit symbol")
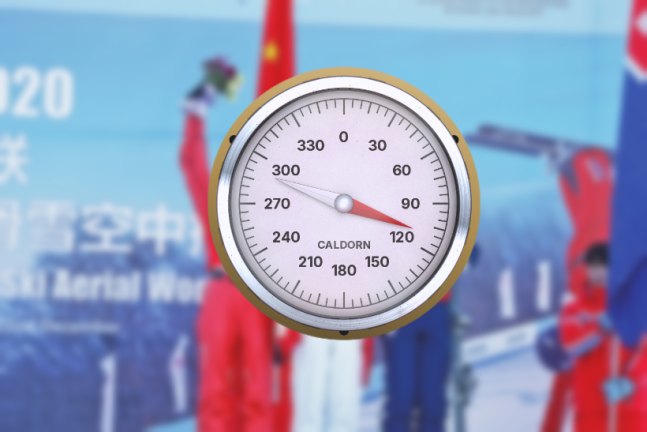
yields 110 °
